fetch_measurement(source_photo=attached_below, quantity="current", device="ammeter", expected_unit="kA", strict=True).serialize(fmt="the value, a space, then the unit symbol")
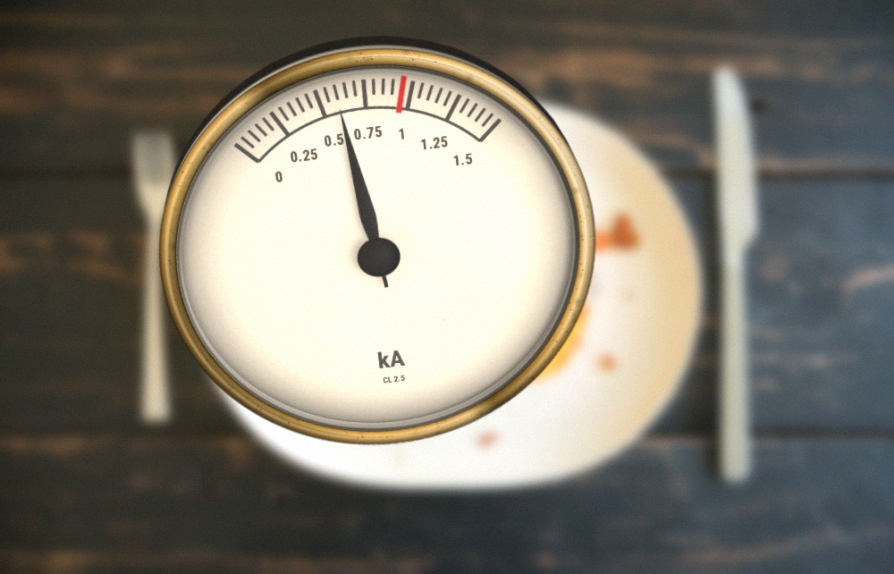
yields 0.6 kA
